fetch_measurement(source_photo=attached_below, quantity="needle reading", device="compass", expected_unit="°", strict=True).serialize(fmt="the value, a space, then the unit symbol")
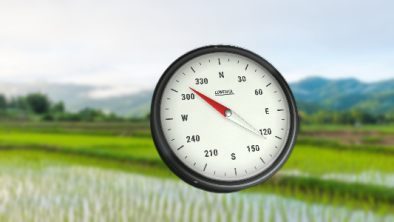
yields 310 °
